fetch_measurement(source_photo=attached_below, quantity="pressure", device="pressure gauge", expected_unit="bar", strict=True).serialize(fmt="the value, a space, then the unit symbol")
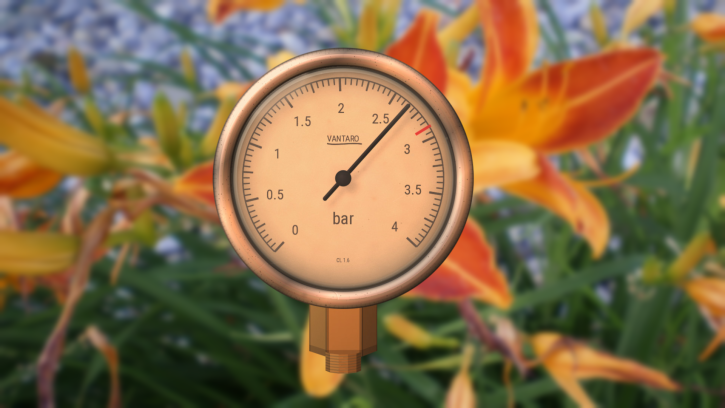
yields 2.65 bar
